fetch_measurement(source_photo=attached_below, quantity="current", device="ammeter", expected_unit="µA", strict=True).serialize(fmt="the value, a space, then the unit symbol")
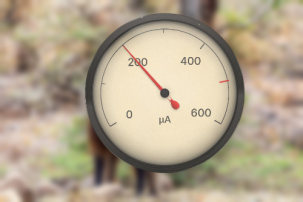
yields 200 µA
